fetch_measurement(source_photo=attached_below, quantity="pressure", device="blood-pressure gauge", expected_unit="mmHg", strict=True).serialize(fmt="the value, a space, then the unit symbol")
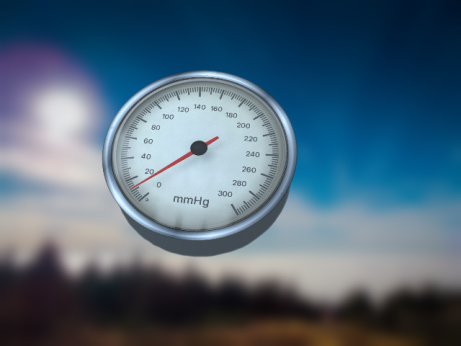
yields 10 mmHg
